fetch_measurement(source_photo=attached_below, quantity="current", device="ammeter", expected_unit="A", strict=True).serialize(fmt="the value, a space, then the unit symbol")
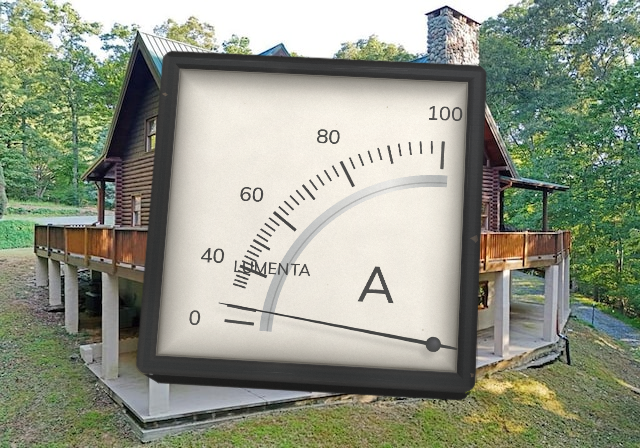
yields 20 A
